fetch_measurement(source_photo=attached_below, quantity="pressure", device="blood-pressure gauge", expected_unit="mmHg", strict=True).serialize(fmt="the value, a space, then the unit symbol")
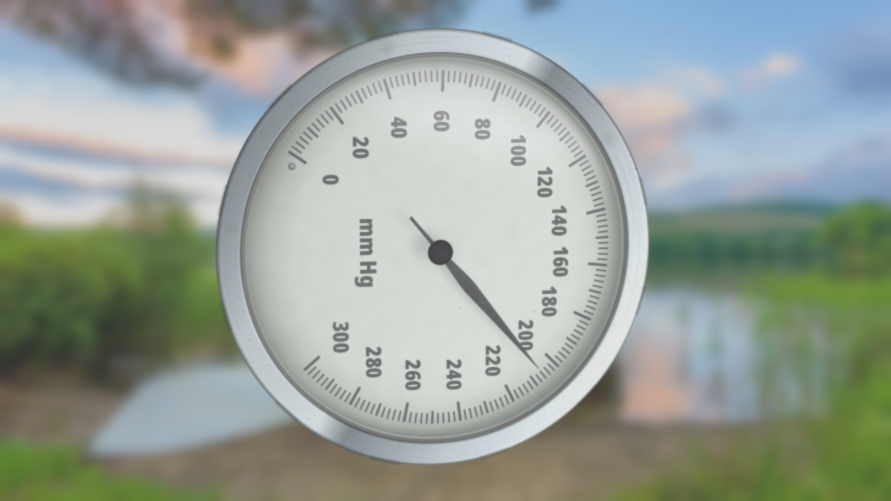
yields 206 mmHg
